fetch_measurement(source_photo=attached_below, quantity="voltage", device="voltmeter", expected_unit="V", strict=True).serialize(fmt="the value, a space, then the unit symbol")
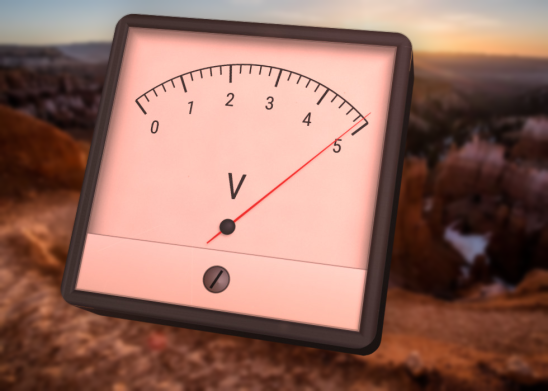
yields 4.9 V
